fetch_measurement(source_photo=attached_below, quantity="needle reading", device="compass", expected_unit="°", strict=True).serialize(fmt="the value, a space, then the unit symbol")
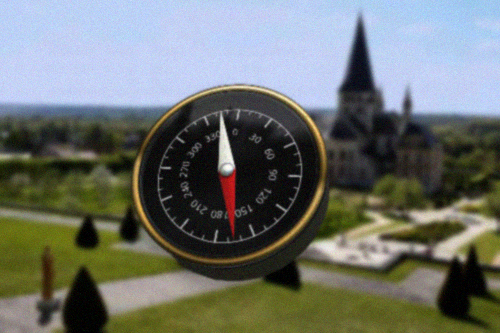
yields 165 °
